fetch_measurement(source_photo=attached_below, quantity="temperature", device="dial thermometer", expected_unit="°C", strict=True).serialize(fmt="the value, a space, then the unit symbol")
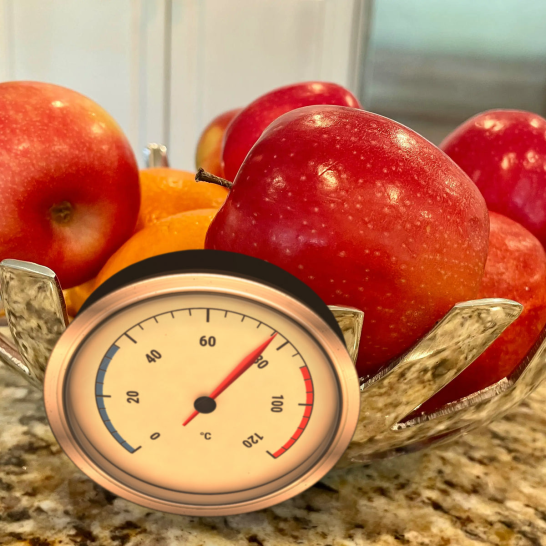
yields 76 °C
